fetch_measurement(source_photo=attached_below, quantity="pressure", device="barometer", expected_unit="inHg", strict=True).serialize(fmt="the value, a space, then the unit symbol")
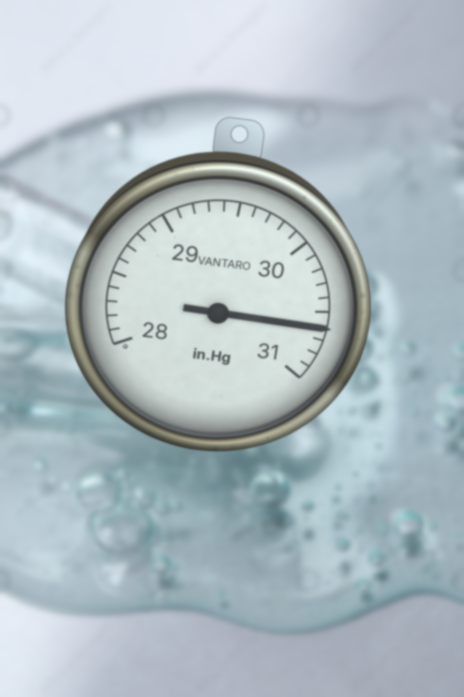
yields 30.6 inHg
